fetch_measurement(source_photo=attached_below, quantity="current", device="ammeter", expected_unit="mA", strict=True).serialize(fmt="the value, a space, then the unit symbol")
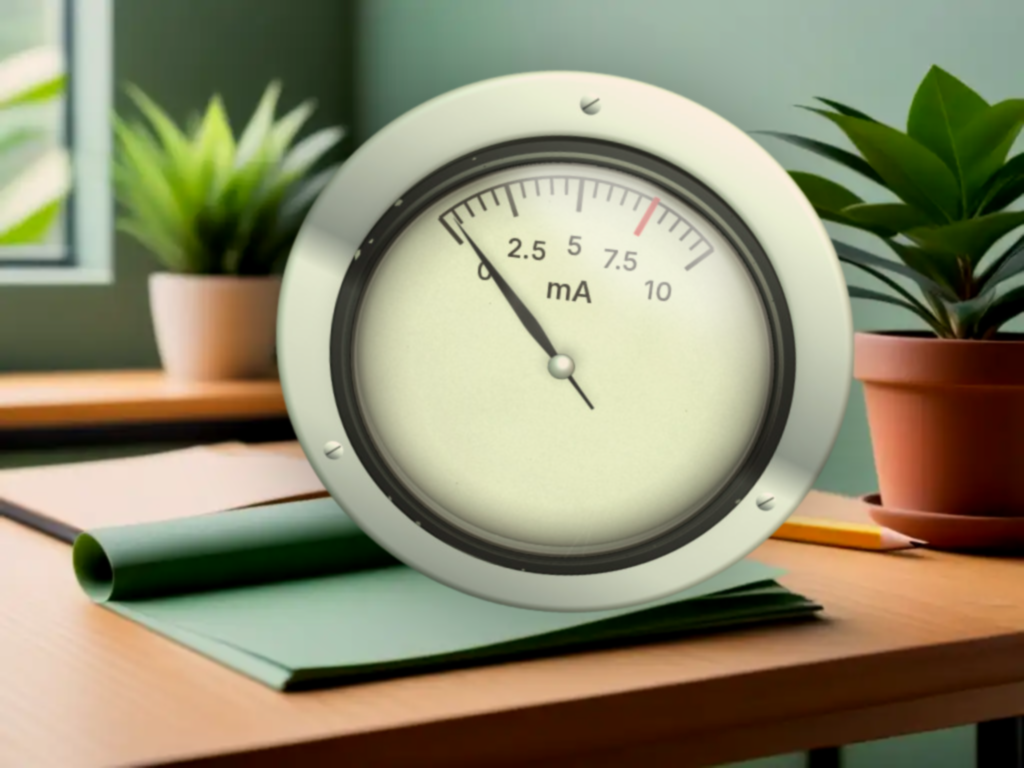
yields 0.5 mA
